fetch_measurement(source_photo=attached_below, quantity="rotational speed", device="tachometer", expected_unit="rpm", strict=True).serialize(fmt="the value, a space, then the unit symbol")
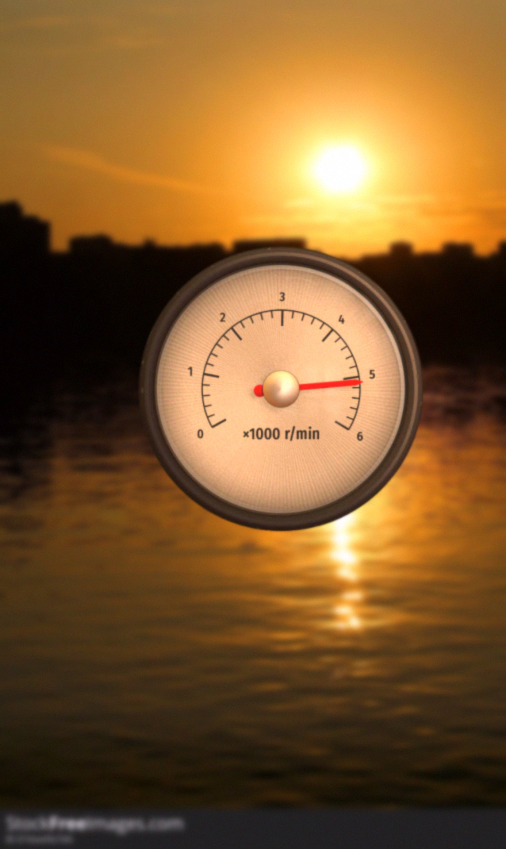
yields 5100 rpm
